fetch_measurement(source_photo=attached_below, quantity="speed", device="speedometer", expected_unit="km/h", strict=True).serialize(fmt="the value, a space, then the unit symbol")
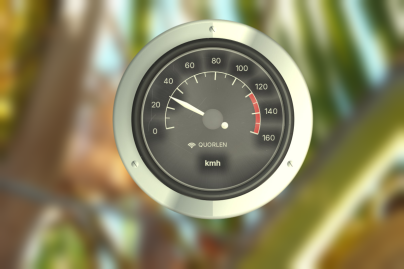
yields 30 km/h
